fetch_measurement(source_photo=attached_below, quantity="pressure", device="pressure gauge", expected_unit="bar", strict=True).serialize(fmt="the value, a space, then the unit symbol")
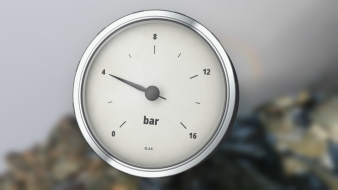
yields 4 bar
